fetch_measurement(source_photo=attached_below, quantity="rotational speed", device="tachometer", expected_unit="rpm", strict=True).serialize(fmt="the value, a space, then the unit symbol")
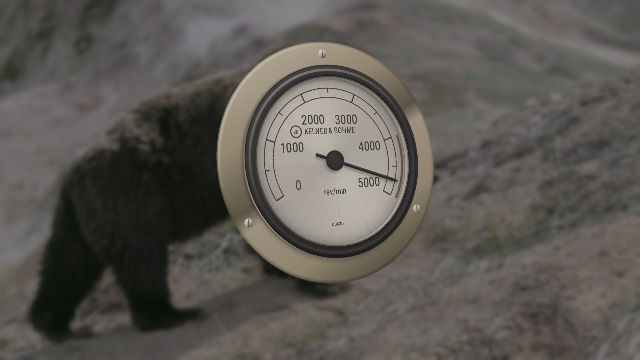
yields 4750 rpm
